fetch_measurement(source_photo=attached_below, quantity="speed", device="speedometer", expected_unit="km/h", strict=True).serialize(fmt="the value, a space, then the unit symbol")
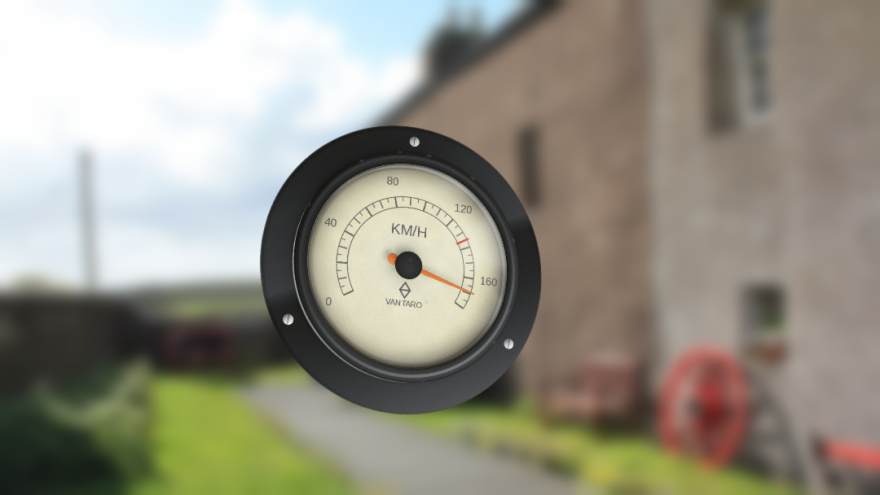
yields 170 km/h
